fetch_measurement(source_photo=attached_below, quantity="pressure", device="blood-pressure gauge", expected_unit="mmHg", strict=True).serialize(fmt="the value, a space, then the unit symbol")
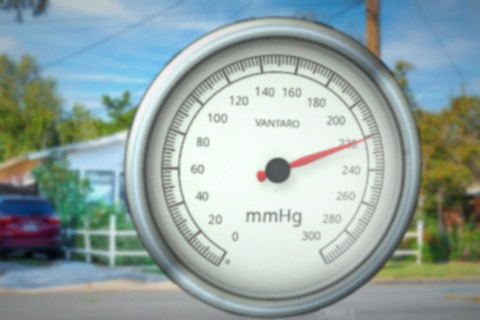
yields 220 mmHg
